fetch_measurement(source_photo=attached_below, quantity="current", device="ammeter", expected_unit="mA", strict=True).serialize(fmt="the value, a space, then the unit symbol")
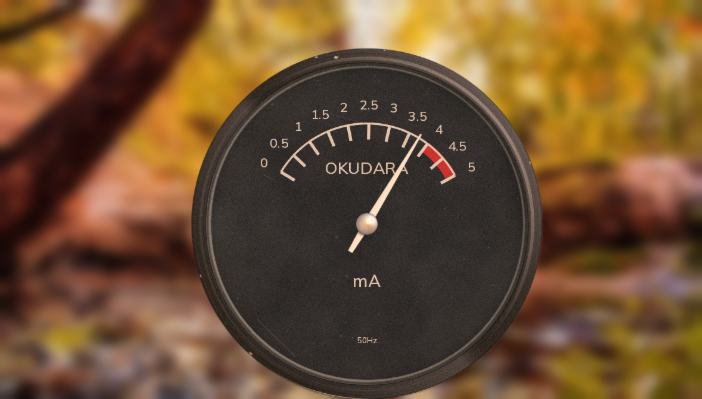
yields 3.75 mA
